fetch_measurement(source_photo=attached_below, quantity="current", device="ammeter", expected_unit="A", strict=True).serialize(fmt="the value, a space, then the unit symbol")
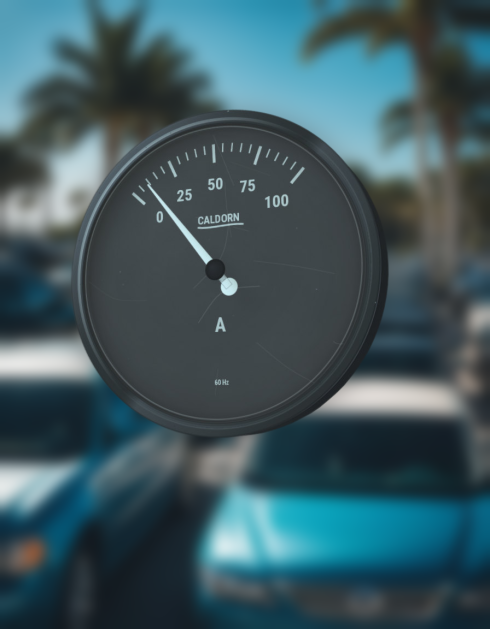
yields 10 A
